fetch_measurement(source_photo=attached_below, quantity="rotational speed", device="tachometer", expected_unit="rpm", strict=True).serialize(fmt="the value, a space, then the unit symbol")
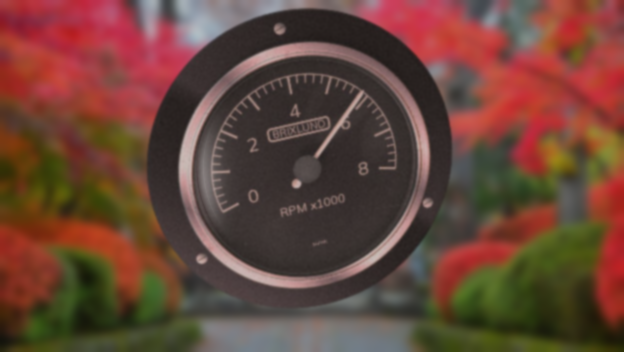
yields 5800 rpm
